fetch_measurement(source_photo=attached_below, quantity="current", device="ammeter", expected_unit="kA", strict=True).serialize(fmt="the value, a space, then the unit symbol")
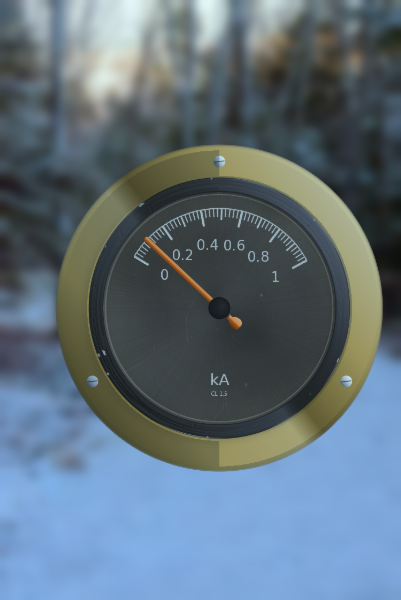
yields 0.1 kA
